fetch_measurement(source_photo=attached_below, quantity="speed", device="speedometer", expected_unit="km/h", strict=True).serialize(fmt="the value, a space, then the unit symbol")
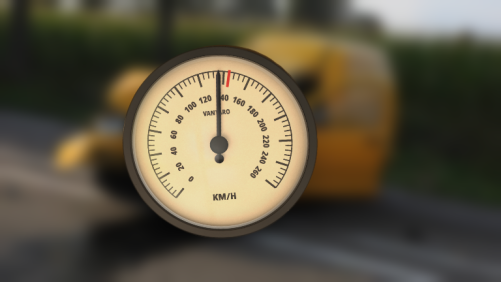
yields 136 km/h
